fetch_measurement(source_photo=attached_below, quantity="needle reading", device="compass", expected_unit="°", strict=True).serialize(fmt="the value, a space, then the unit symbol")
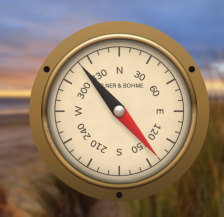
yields 140 °
